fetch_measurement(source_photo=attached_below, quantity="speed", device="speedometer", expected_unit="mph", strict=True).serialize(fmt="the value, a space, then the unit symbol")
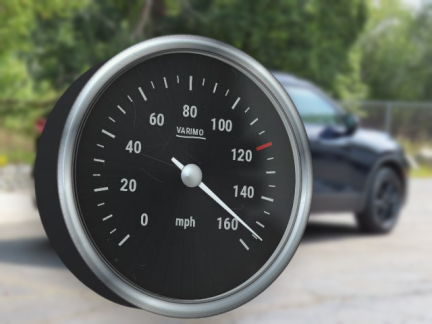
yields 155 mph
